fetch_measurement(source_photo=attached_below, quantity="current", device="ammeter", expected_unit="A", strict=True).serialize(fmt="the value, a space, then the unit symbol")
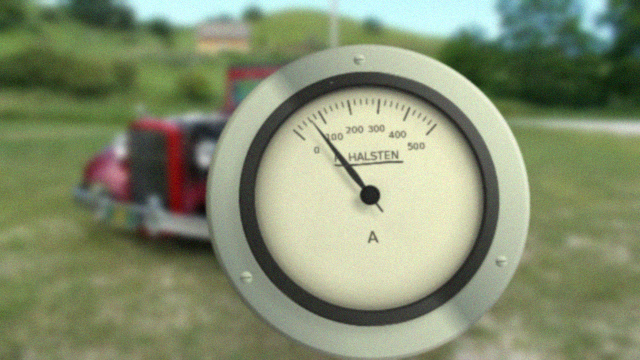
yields 60 A
